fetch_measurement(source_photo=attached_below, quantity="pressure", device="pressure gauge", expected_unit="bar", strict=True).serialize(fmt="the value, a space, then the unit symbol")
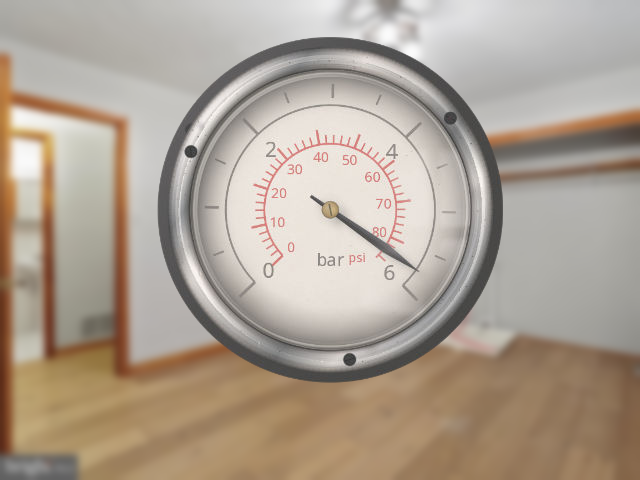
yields 5.75 bar
